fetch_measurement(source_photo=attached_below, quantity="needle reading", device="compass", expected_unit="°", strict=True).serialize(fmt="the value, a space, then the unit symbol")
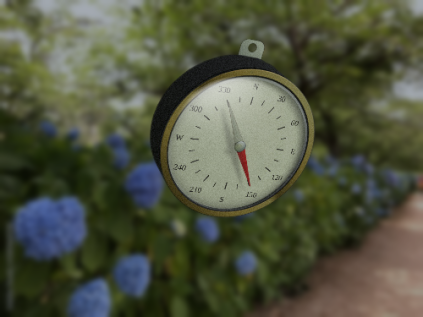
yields 150 °
